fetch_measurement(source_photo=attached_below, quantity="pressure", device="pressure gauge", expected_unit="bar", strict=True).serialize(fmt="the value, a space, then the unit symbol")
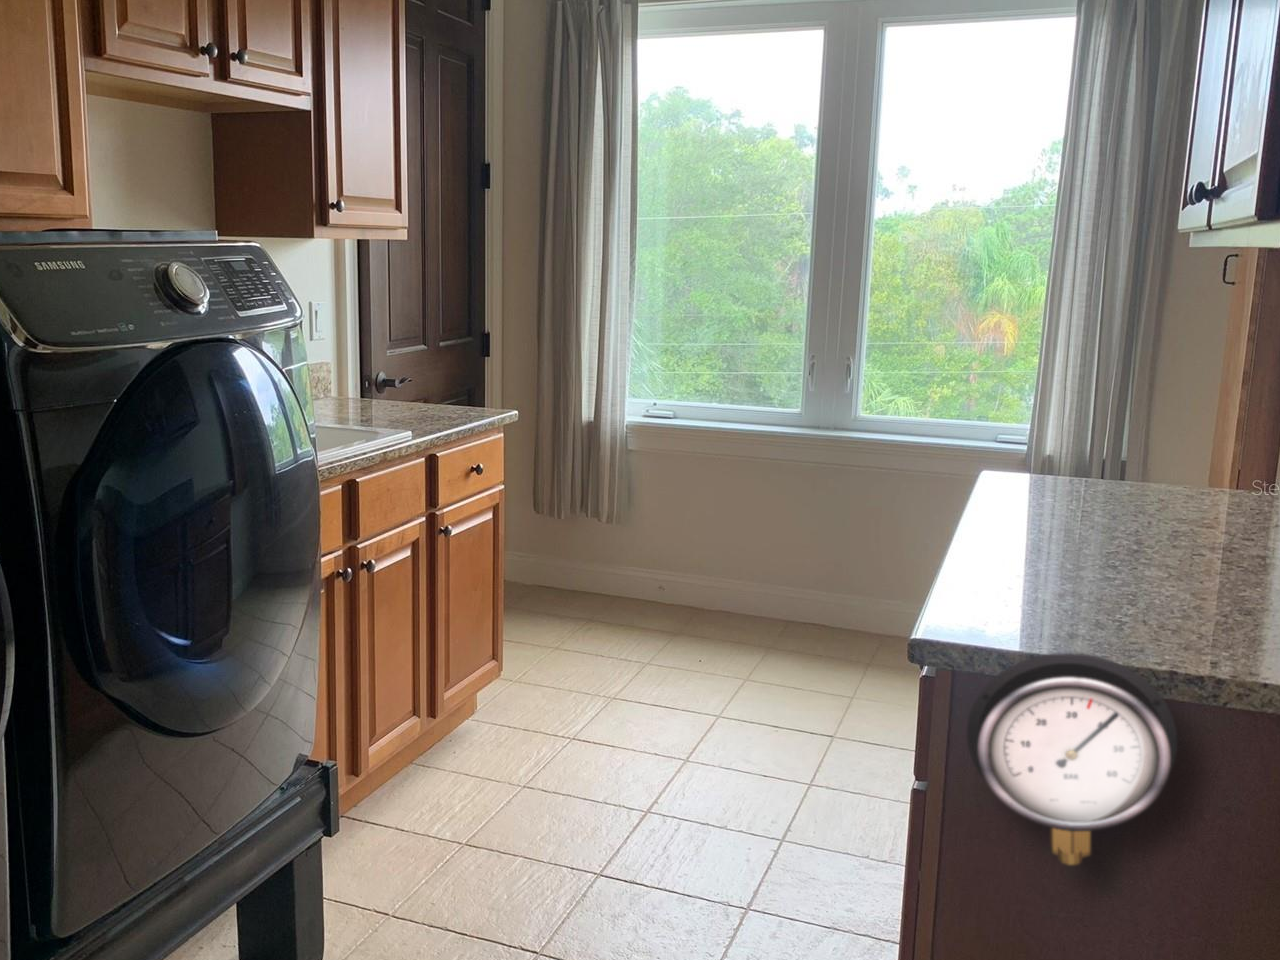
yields 40 bar
